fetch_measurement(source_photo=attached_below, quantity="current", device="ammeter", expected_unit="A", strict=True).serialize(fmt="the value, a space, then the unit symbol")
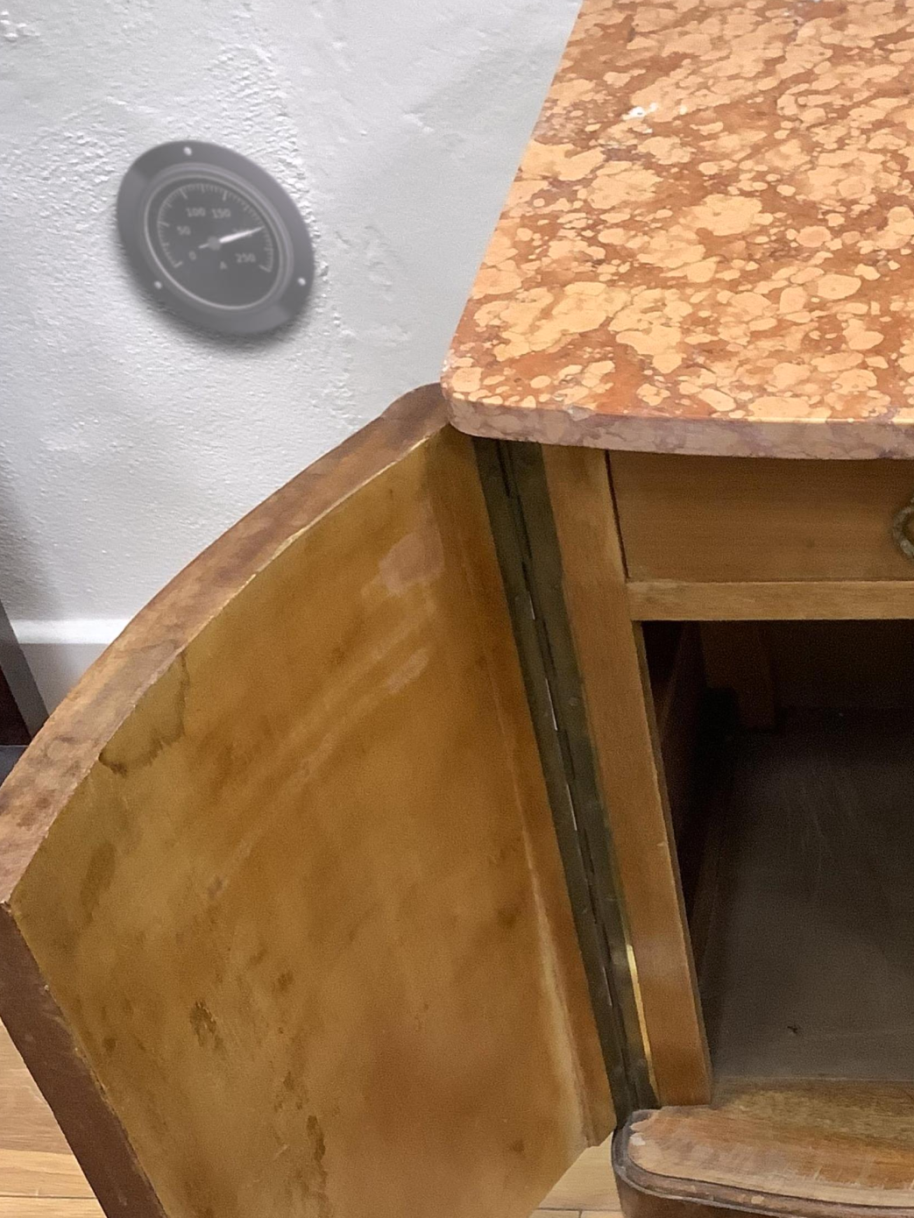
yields 200 A
